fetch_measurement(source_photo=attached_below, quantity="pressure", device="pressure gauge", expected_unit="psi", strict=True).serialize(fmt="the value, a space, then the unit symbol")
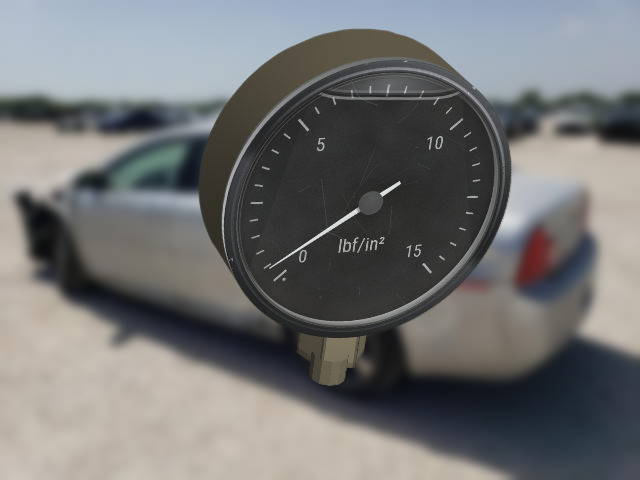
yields 0.5 psi
